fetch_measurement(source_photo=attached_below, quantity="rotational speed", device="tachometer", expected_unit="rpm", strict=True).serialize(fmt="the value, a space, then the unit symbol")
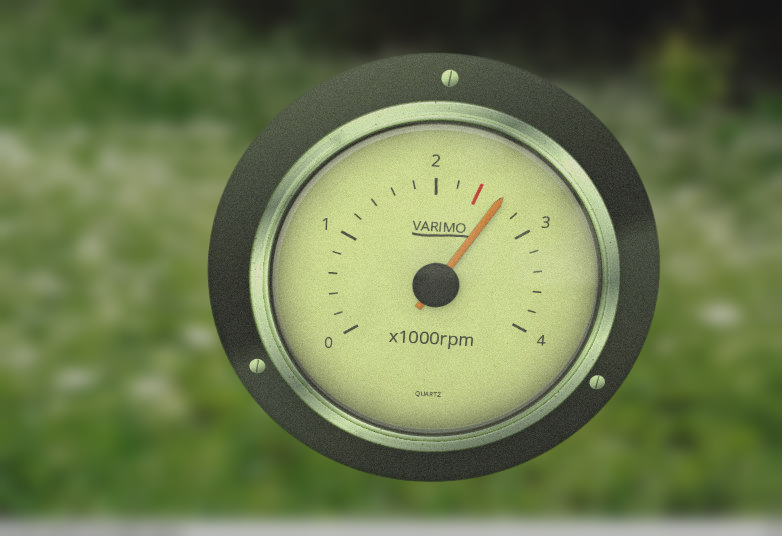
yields 2600 rpm
